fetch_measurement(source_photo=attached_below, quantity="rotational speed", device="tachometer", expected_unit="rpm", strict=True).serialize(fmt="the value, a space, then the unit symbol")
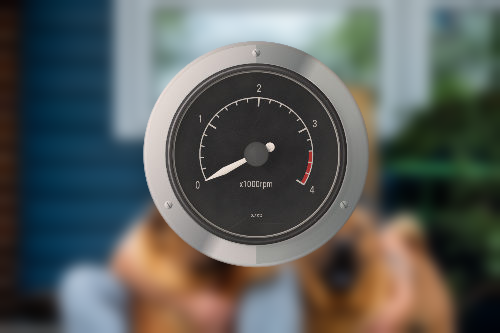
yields 0 rpm
